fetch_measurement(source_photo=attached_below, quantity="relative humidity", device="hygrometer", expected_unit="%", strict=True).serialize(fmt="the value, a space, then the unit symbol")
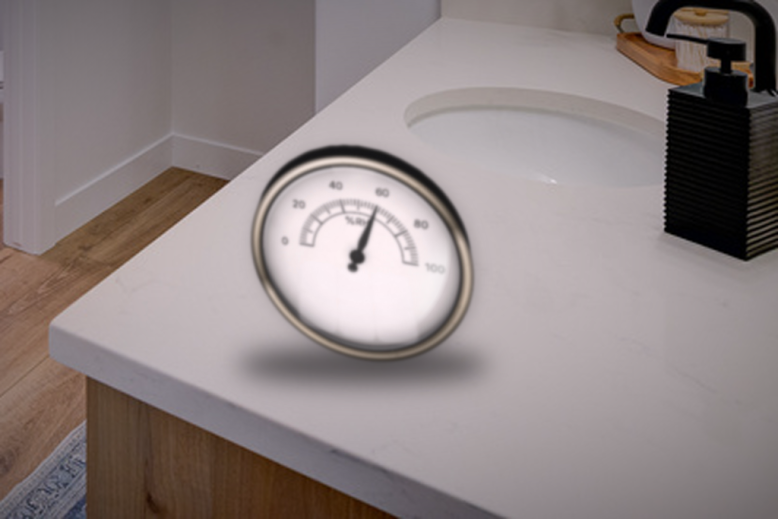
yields 60 %
